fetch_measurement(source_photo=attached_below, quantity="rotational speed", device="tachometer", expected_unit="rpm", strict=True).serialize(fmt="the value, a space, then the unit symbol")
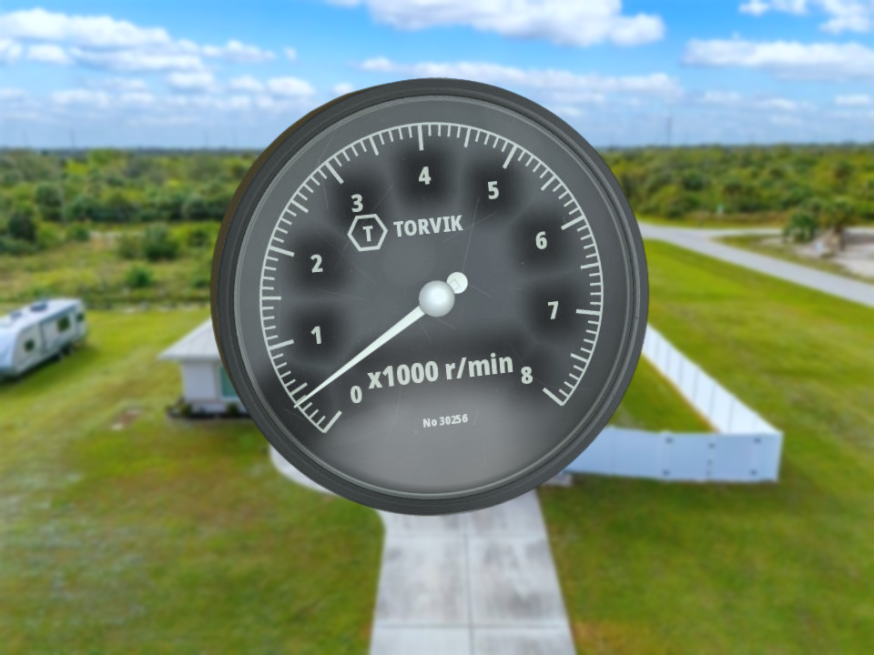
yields 400 rpm
